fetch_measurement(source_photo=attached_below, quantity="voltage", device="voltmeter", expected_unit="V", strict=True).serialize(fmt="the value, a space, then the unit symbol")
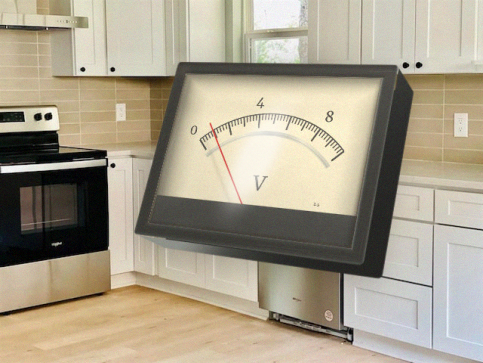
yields 1 V
